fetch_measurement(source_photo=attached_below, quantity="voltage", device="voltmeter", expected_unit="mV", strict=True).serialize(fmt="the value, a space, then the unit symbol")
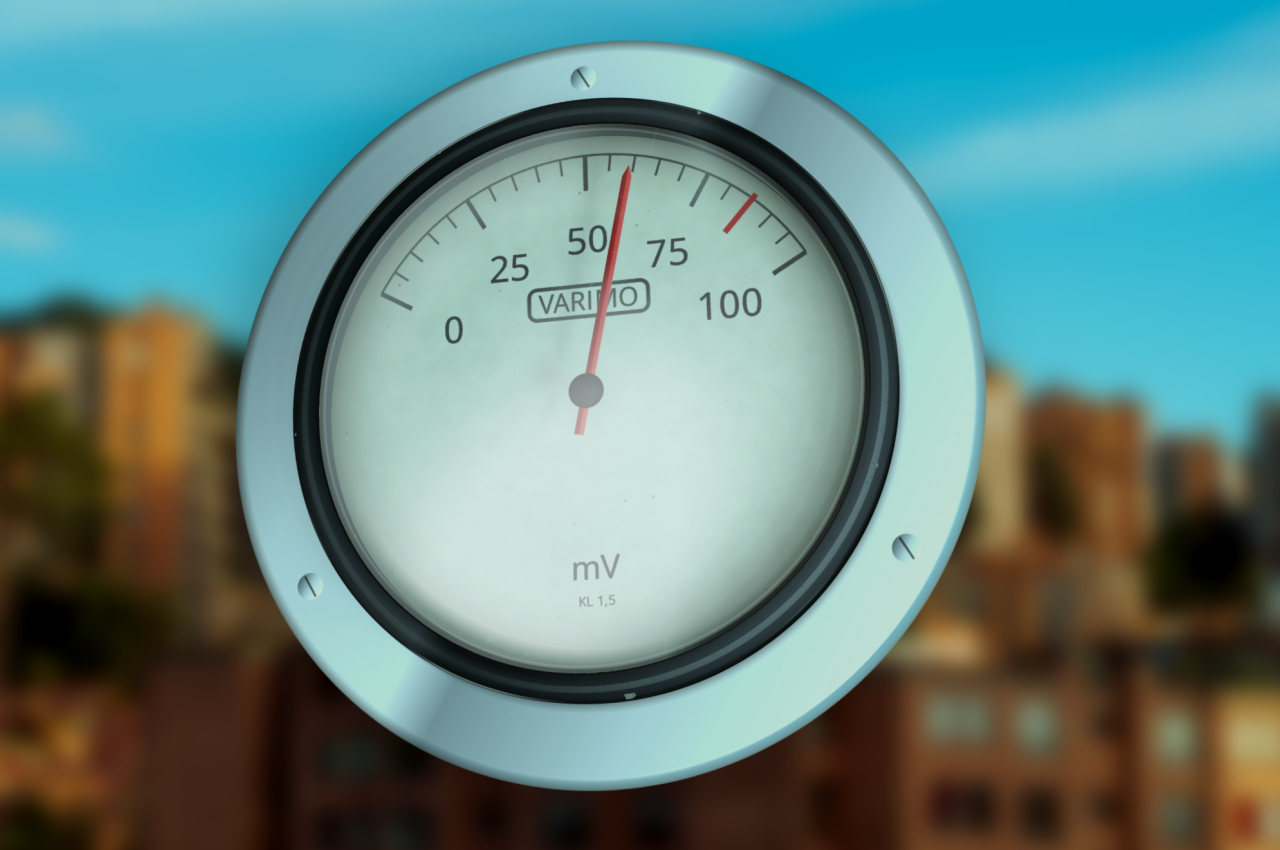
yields 60 mV
